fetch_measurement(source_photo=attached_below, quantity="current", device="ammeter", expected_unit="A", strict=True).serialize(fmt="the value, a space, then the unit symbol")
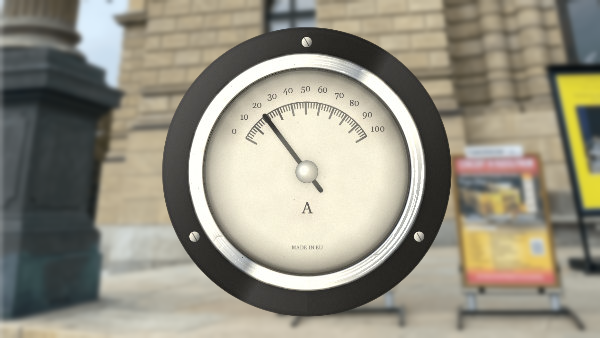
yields 20 A
